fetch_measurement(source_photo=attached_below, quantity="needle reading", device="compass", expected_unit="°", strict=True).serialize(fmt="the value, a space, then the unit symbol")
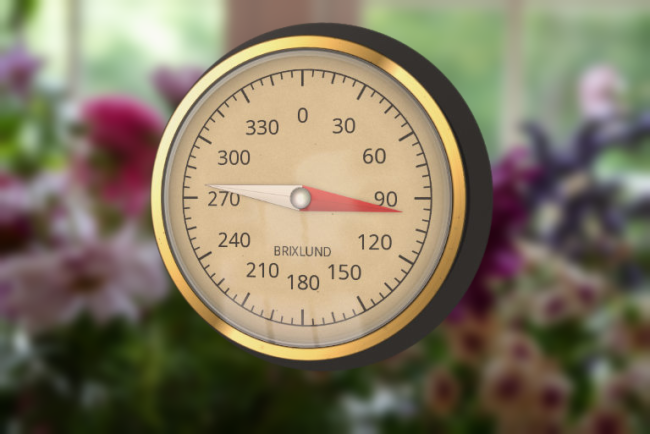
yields 97.5 °
